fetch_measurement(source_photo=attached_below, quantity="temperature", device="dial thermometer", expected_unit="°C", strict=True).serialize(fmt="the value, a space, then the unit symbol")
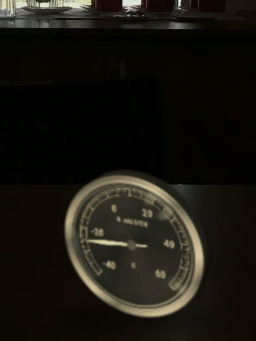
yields -25 °C
